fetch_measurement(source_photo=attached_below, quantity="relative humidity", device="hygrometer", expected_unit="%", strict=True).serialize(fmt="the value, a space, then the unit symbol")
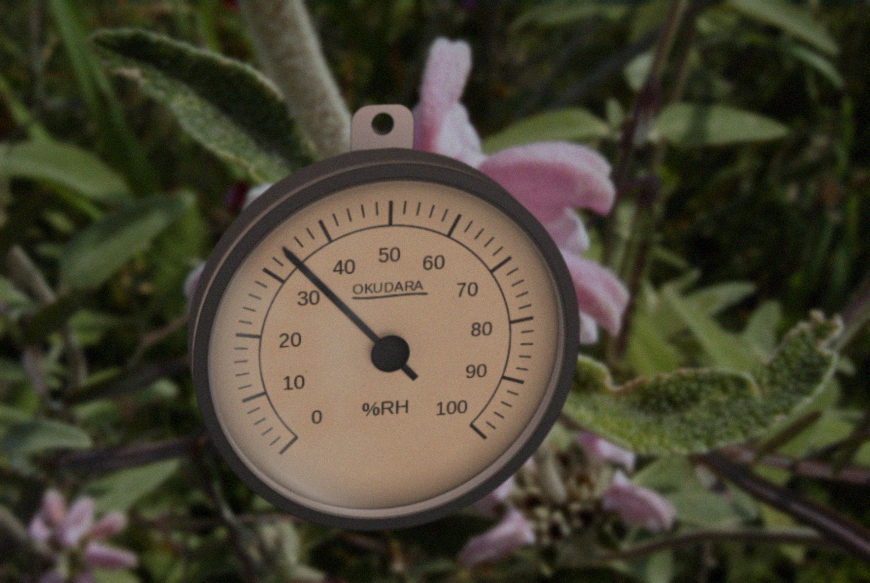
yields 34 %
